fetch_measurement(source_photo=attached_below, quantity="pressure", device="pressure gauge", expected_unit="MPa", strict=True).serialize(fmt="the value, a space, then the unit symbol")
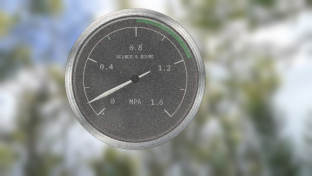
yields 0.1 MPa
